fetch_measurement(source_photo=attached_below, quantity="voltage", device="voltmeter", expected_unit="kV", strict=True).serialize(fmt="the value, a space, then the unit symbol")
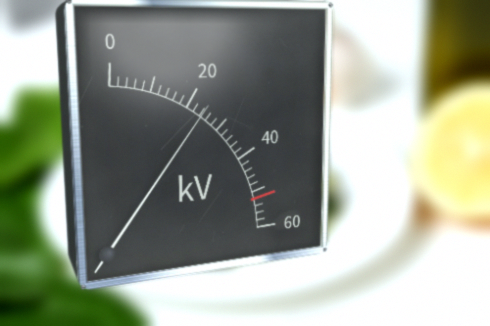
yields 24 kV
